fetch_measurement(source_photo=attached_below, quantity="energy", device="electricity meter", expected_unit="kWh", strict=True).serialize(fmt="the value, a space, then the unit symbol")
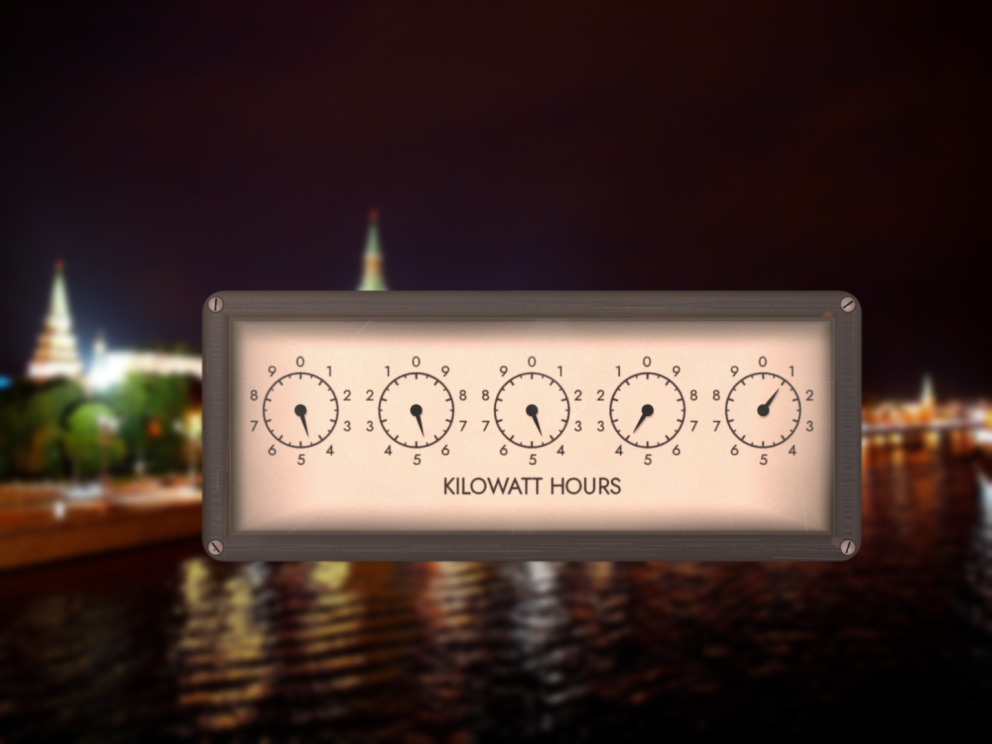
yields 45441 kWh
